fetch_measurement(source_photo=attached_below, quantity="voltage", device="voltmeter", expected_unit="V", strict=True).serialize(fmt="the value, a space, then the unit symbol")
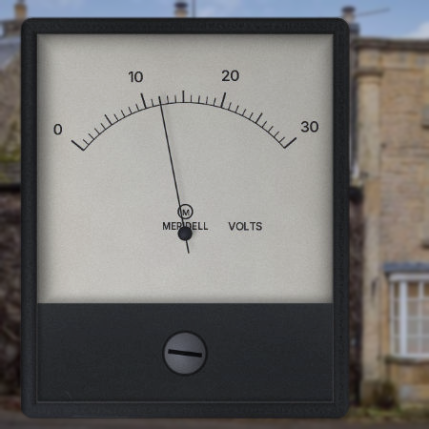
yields 12 V
